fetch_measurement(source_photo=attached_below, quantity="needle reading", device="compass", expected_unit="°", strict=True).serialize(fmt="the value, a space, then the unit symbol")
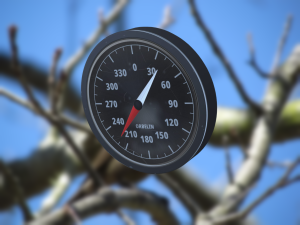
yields 220 °
